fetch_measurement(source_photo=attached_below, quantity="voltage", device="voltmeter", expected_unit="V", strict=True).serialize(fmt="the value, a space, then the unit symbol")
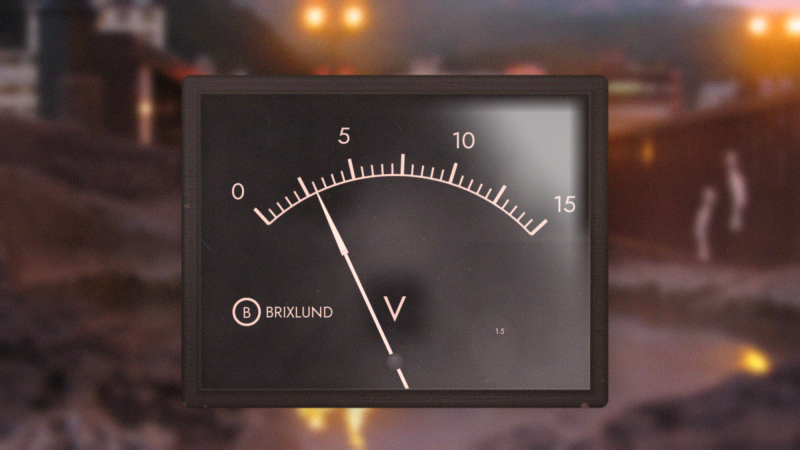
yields 3 V
